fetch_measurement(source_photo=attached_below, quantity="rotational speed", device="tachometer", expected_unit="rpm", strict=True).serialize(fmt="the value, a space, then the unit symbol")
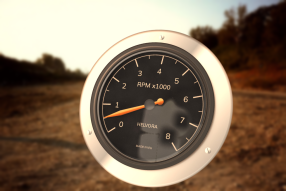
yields 500 rpm
